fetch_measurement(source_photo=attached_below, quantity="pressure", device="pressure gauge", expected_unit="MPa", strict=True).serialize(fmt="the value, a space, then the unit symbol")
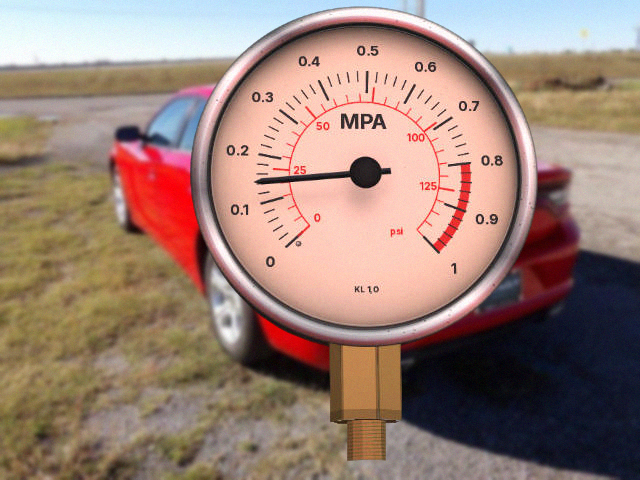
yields 0.14 MPa
